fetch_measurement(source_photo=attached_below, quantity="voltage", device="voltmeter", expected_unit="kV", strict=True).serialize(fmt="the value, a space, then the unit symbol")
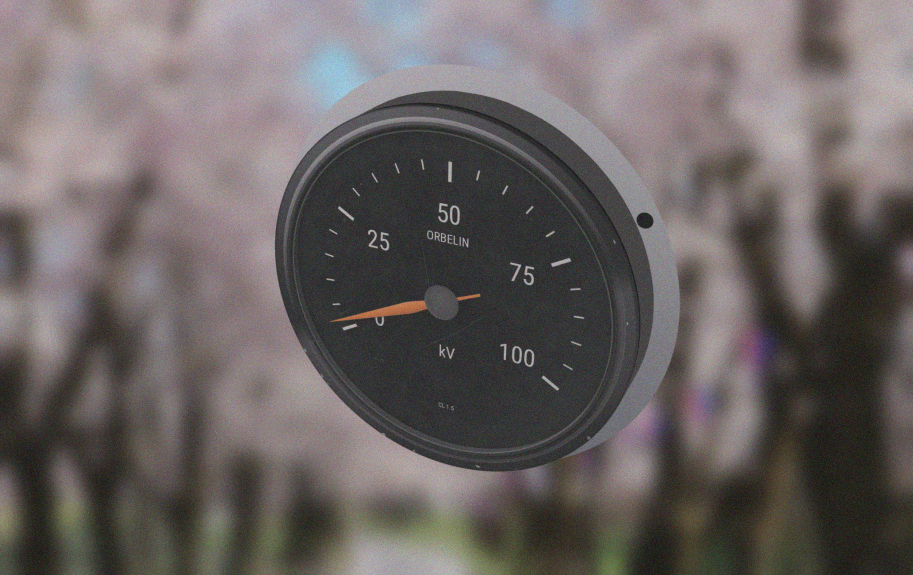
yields 2.5 kV
